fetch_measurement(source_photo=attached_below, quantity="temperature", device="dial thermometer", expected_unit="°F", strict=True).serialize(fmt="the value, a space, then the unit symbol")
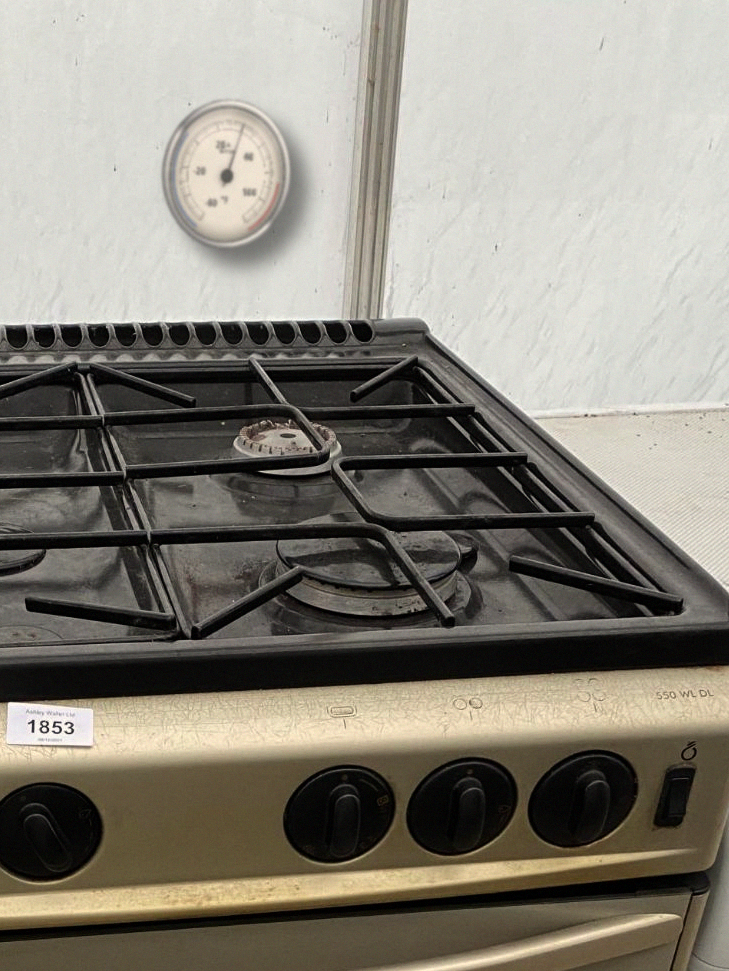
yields 40 °F
